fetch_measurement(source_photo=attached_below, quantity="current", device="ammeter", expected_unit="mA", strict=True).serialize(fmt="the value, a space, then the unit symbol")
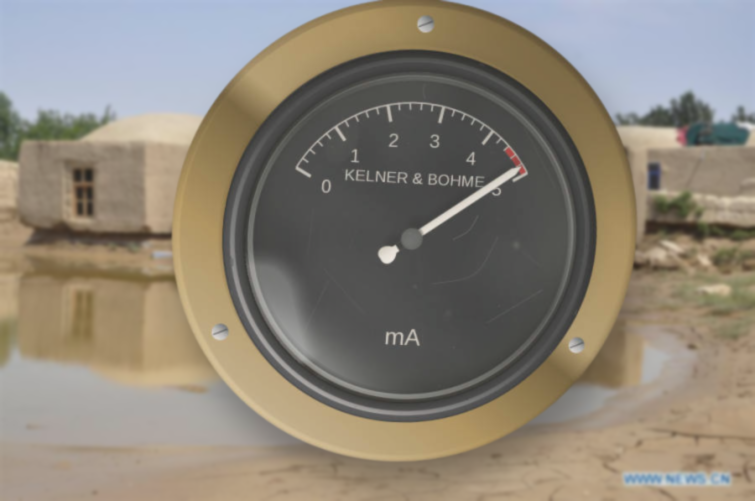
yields 4.8 mA
